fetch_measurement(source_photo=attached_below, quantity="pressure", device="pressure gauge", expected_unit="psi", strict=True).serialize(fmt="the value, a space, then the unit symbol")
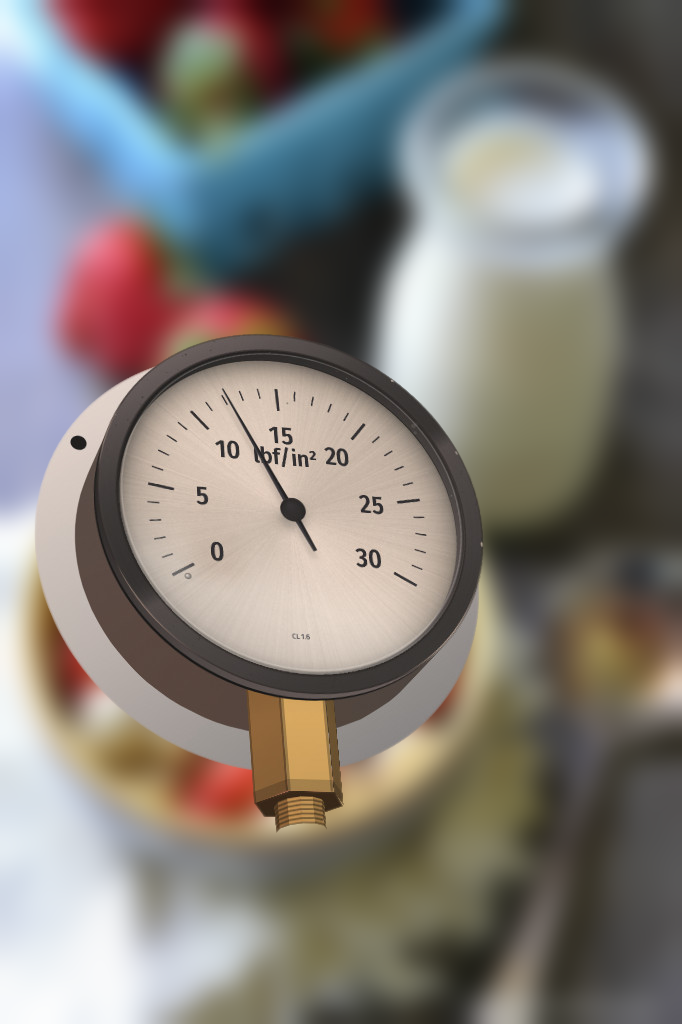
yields 12 psi
